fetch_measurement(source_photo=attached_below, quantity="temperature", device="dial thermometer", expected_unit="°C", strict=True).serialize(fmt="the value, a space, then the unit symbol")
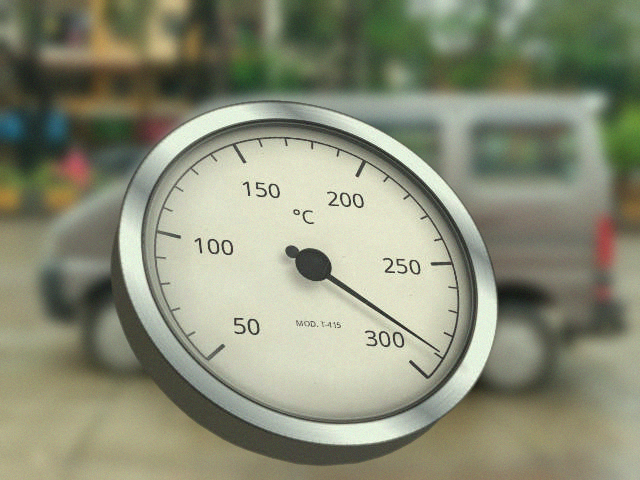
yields 290 °C
